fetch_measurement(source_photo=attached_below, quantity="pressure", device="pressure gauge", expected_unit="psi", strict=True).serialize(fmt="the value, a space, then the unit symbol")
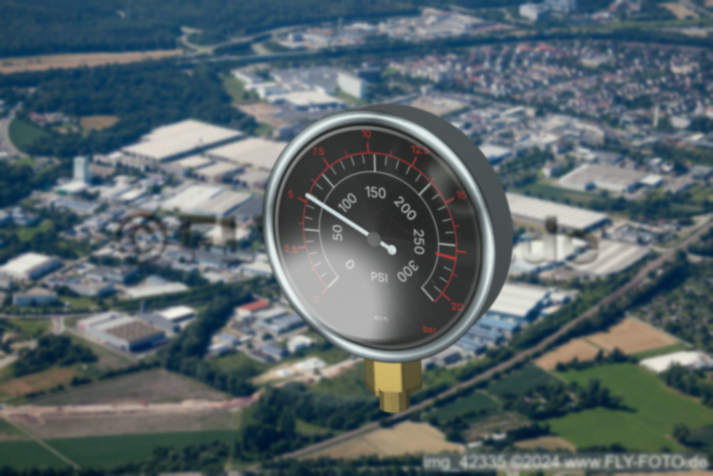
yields 80 psi
